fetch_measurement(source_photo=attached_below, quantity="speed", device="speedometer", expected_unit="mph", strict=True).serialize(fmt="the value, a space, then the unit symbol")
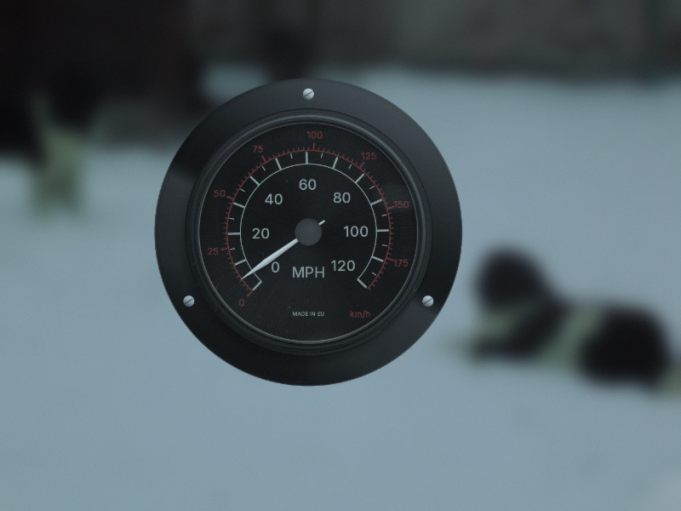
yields 5 mph
